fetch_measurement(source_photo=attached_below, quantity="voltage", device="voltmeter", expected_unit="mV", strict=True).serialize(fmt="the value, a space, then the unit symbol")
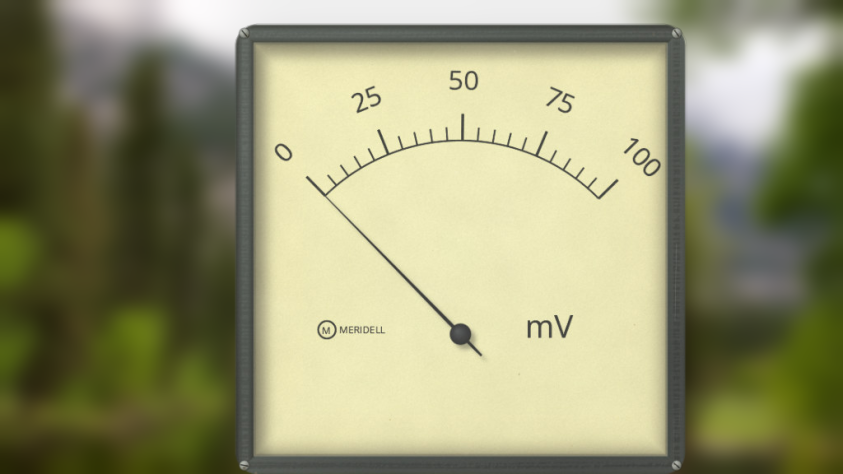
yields 0 mV
